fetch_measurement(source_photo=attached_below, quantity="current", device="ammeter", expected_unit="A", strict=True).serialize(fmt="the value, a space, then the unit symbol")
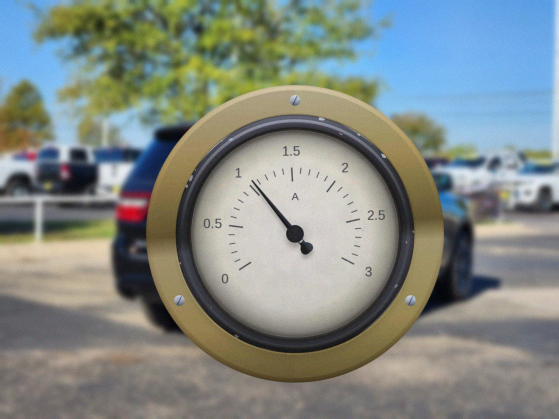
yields 1.05 A
